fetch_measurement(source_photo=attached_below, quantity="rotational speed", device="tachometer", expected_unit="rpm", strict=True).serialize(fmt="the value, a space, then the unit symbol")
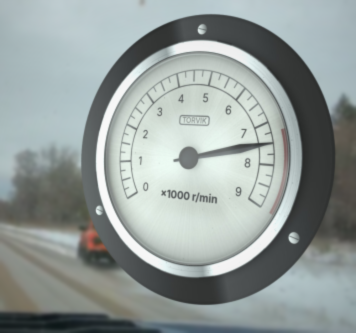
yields 7500 rpm
